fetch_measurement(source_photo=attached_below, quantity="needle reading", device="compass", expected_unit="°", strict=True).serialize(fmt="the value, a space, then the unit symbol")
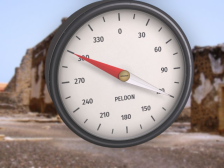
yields 300 °
